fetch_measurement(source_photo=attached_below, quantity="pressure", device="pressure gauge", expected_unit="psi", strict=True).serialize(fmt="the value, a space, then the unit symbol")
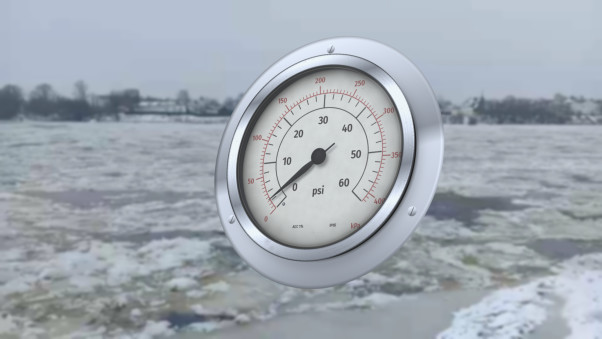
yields 2 psi
